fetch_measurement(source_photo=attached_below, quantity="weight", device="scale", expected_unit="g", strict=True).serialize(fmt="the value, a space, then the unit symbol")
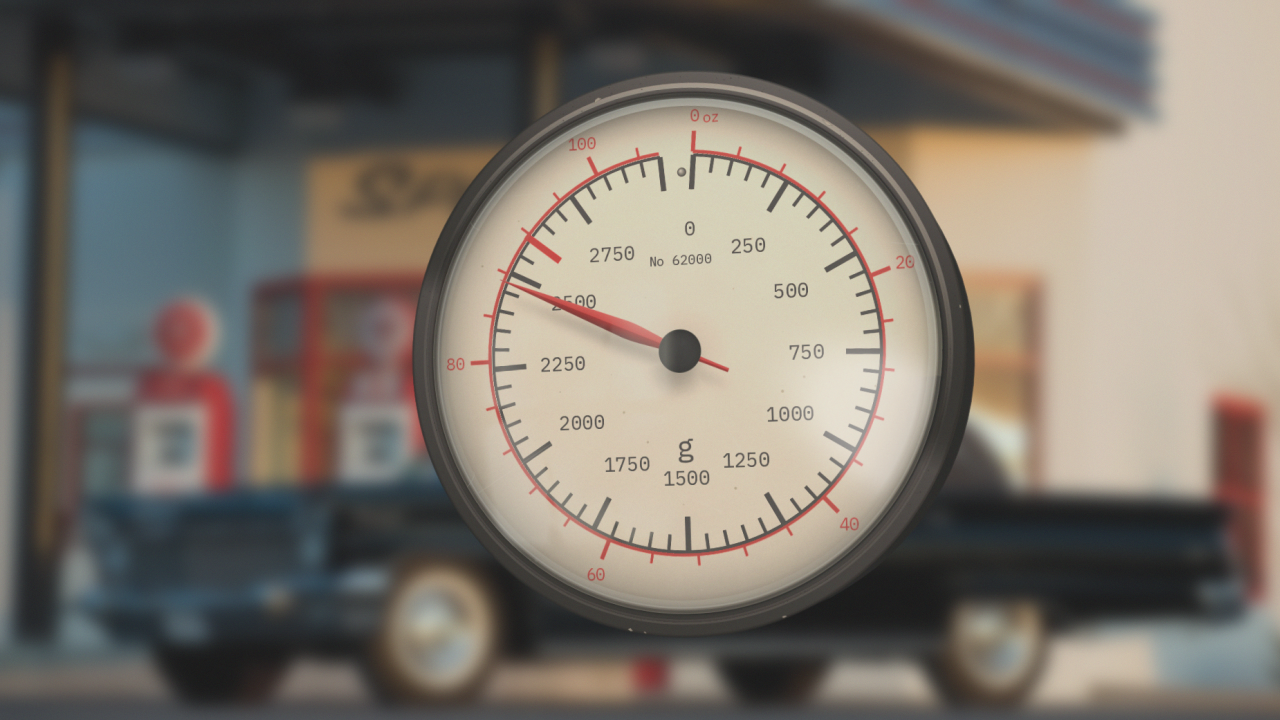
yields 2475 g
